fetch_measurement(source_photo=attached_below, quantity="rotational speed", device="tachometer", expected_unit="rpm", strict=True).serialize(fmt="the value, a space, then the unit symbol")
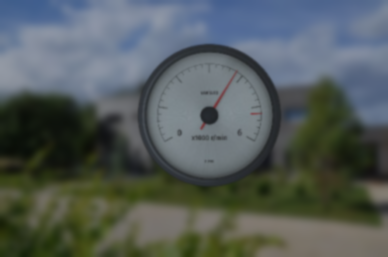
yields 3800 rpm
